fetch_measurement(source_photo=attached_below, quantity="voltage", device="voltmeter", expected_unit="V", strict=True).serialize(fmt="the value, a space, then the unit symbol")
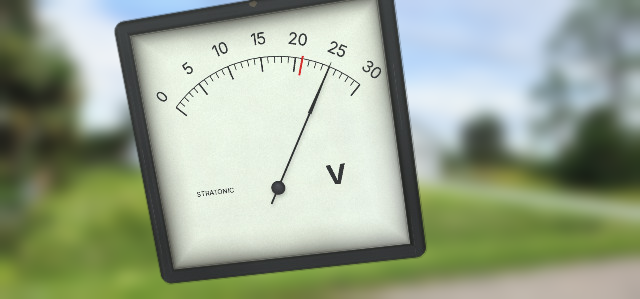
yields 25 V
